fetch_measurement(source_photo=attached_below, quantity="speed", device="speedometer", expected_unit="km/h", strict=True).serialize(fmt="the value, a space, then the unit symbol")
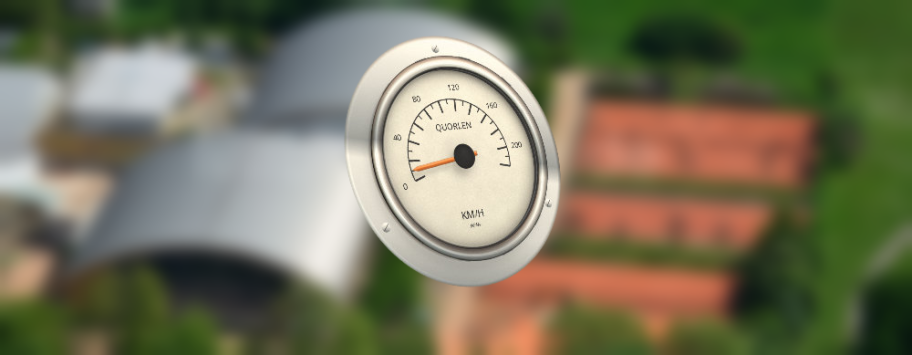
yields 10 km/h
